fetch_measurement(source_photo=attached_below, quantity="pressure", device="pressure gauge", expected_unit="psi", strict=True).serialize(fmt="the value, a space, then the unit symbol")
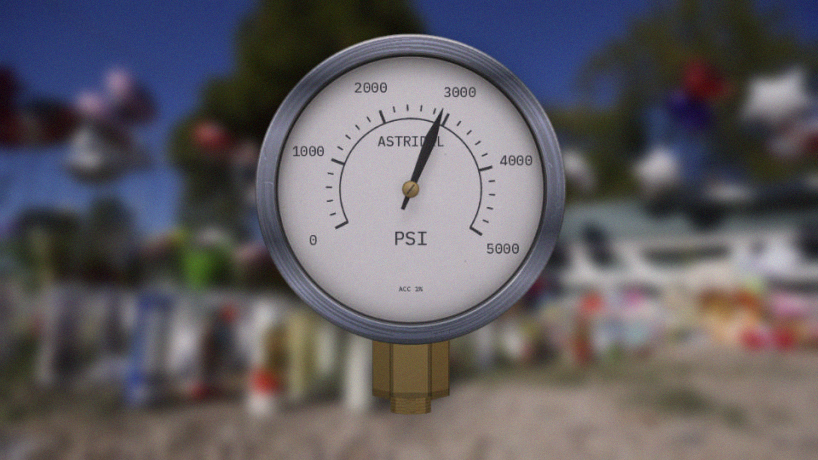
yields 2900 psi
